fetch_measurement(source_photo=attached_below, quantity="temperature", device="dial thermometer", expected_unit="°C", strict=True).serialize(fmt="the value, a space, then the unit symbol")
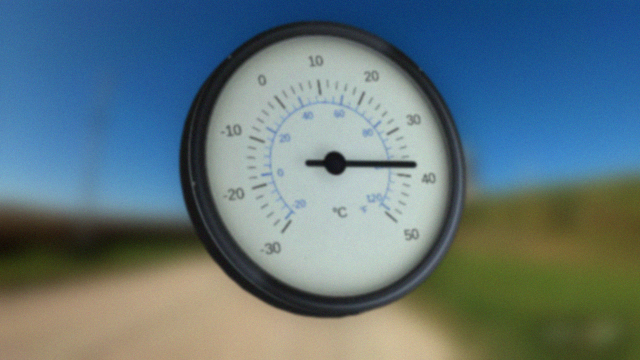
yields 38 °C
